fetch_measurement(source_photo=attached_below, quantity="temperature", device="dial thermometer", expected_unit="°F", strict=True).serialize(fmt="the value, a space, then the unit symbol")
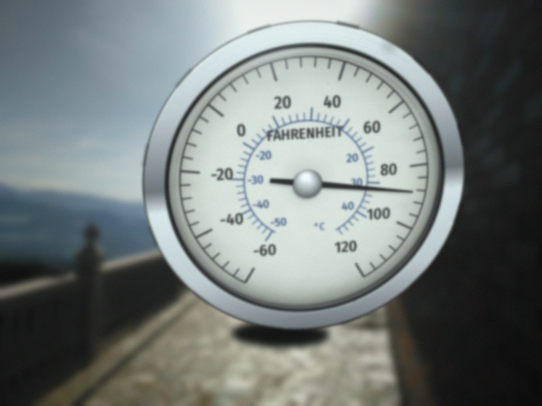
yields 88 °F
